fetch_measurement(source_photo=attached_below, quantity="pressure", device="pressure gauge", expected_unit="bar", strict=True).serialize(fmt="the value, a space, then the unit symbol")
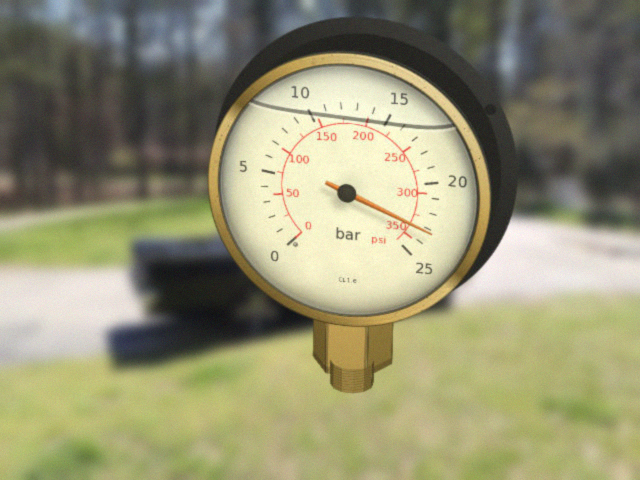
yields 23 bar
